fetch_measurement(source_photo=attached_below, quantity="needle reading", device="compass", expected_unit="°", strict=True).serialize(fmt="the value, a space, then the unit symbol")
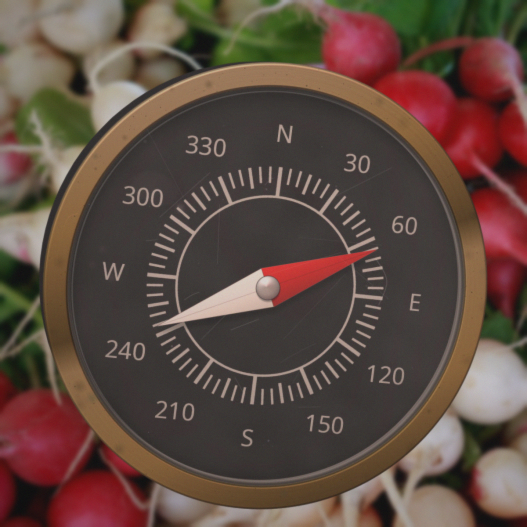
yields 65 °
